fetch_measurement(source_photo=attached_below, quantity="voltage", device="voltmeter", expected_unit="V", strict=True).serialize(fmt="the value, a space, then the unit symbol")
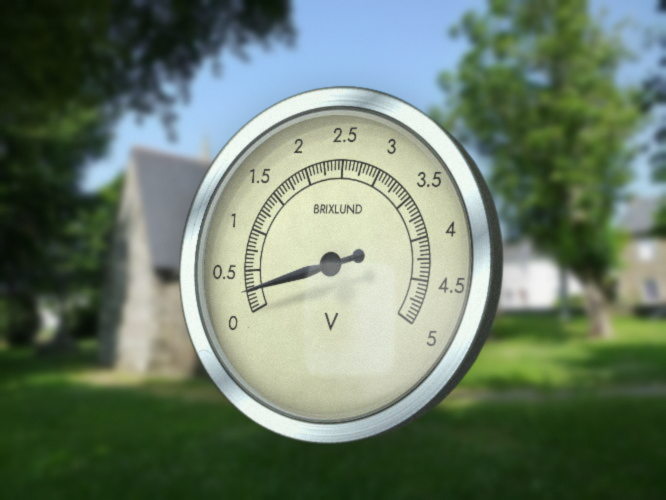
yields 0.25 V
